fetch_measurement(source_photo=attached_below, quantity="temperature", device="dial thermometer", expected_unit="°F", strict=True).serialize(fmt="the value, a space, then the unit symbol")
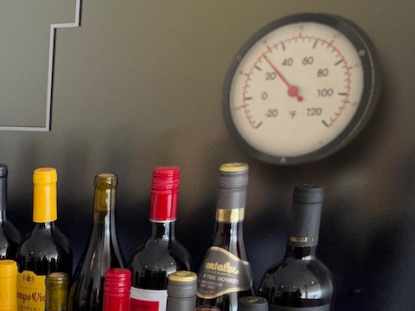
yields 28 °F
